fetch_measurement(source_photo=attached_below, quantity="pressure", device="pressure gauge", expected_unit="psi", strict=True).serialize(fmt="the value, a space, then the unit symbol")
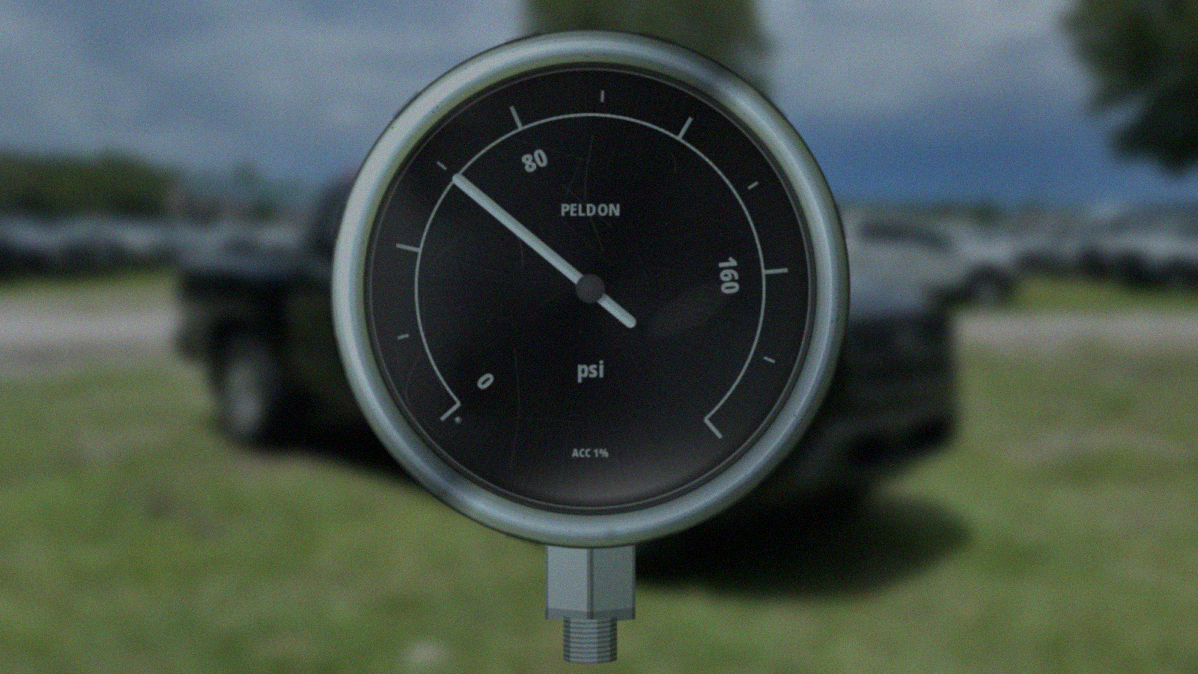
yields 60 psi
